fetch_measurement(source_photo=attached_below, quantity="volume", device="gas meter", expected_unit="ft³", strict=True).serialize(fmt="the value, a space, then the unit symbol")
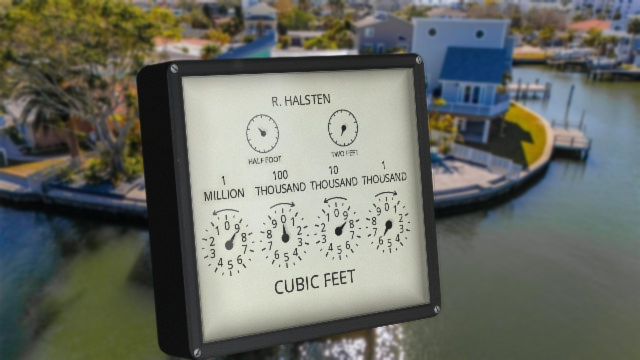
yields 898600 ft³
